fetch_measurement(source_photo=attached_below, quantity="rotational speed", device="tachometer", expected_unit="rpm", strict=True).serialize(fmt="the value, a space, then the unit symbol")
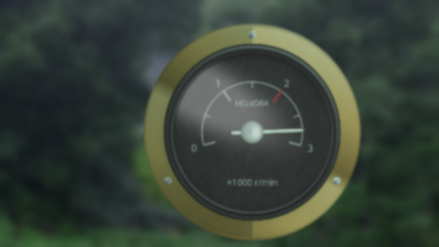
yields 2750 rpm
